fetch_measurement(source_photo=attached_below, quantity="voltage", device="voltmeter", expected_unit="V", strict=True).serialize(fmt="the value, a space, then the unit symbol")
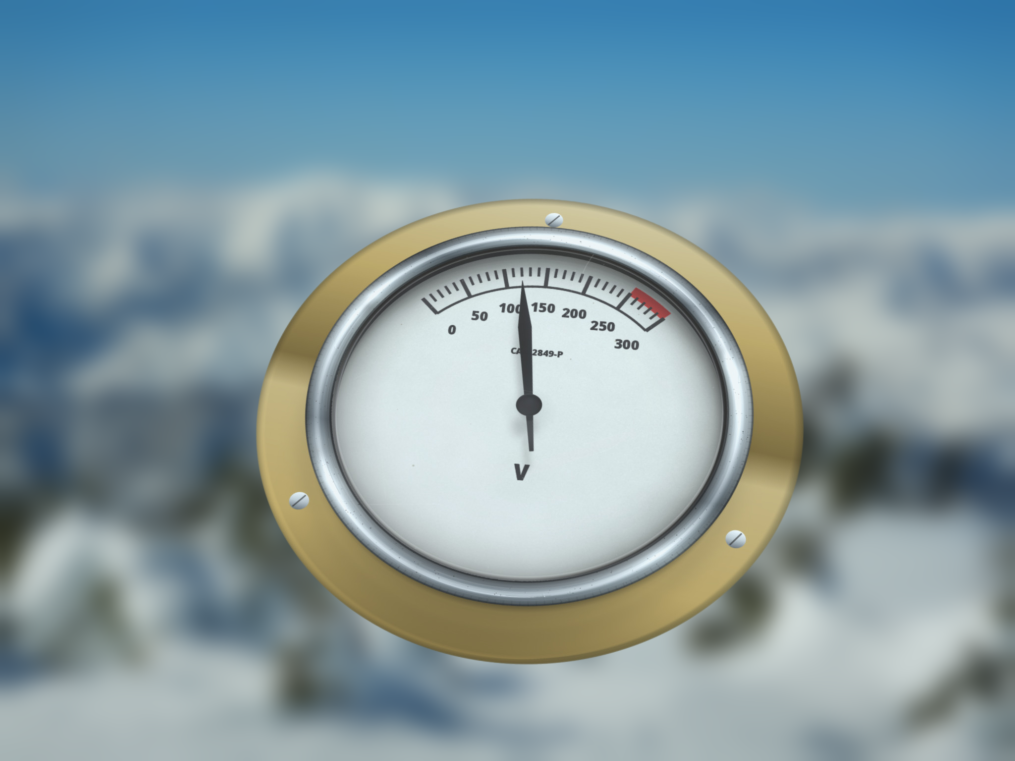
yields 120 V
